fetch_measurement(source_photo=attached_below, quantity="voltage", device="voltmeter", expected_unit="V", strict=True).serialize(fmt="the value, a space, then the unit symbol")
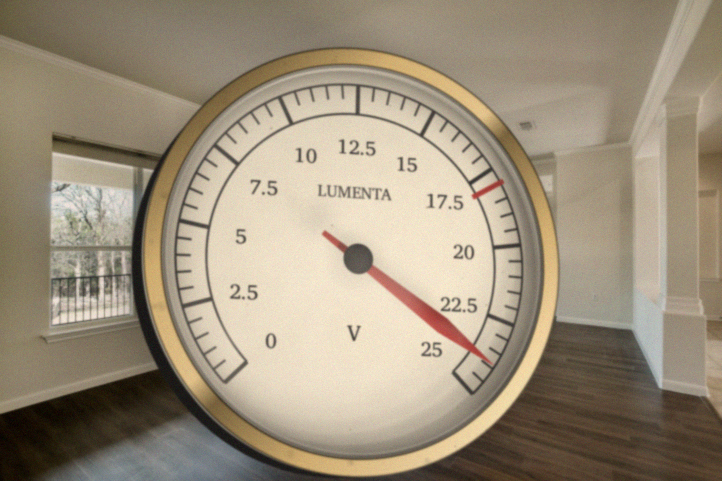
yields 24 V
